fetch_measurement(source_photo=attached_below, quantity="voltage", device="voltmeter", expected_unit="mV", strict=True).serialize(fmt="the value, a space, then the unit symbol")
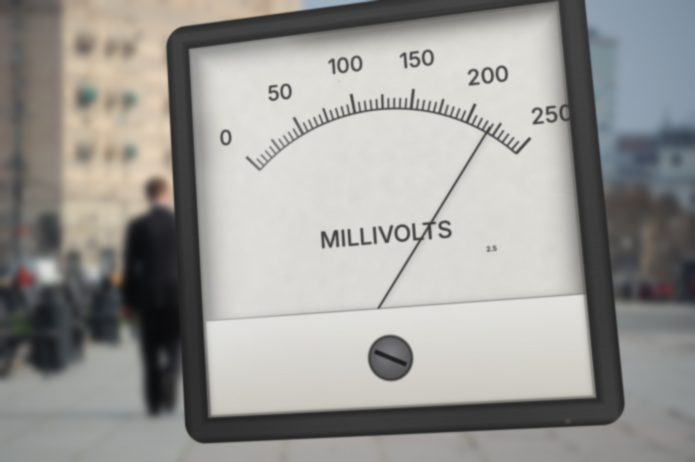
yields 220 mV
